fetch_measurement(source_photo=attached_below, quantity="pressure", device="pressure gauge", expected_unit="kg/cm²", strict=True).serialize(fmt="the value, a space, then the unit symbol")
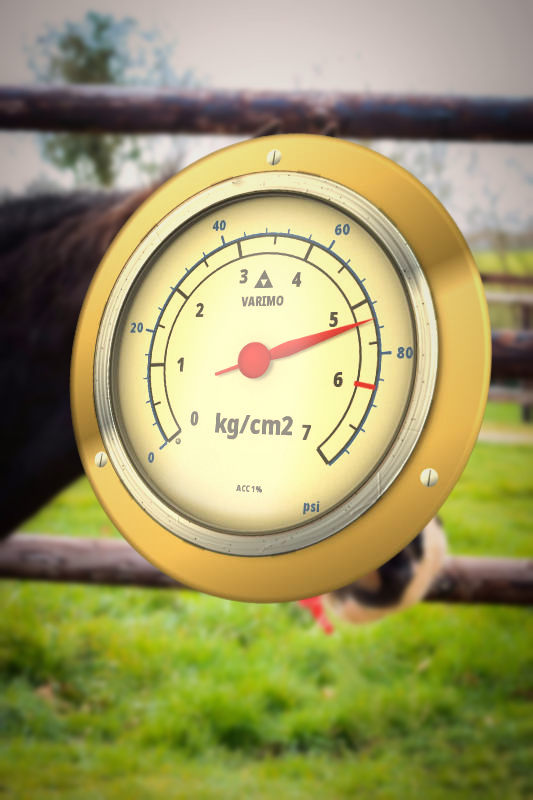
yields 5.25 kg/cm²
